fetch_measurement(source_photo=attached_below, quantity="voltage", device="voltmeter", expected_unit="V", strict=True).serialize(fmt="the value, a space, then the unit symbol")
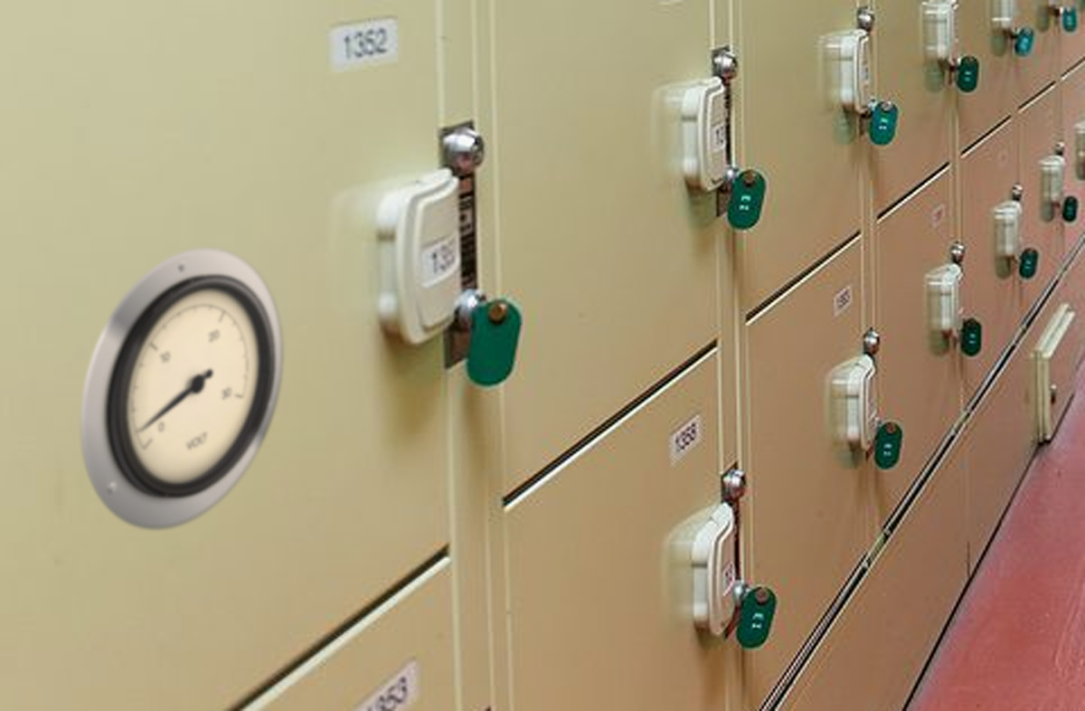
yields 2 V
